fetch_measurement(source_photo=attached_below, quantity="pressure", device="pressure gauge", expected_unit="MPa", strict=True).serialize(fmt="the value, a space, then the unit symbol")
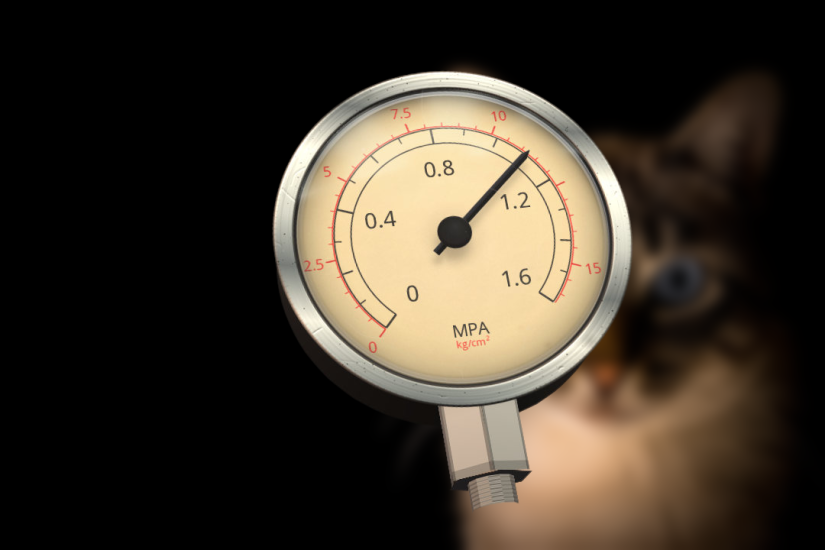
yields 1.1 MPa
